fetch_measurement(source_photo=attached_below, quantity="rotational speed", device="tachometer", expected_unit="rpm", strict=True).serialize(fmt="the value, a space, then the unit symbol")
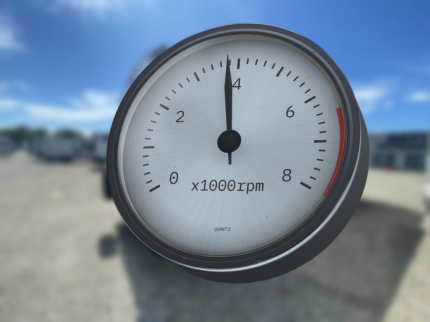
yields 3800 rpm
